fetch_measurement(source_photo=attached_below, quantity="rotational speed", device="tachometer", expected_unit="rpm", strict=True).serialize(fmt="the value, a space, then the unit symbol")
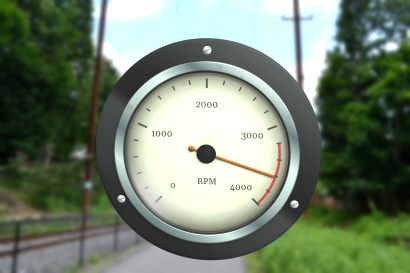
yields 3600 rpm
